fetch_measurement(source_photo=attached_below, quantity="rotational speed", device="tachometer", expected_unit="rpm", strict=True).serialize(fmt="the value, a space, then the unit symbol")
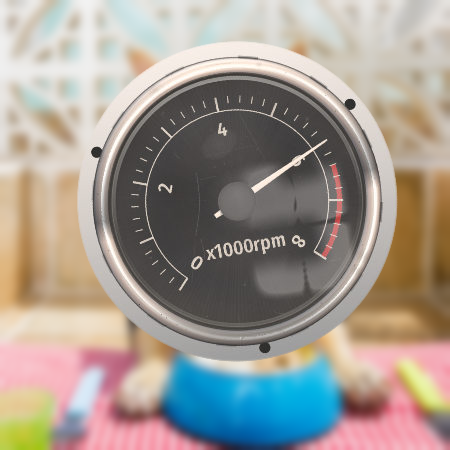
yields 6000 rpm
